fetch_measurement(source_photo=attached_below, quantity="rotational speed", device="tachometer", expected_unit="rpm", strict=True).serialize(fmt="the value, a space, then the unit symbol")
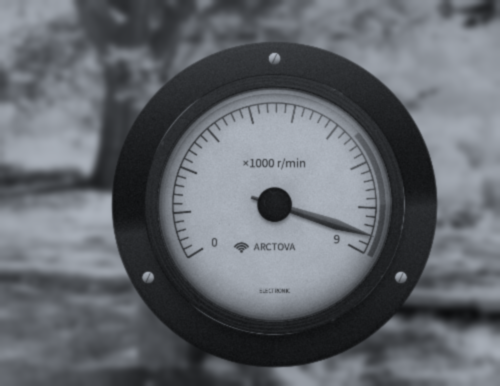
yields 8600 rpm
